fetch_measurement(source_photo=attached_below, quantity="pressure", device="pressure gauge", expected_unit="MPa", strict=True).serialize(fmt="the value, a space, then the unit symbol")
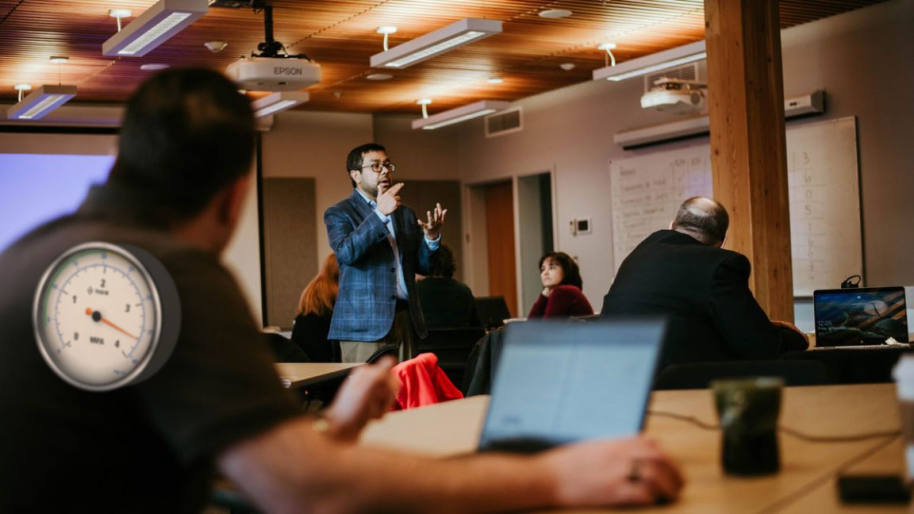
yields 3.6 MPa
